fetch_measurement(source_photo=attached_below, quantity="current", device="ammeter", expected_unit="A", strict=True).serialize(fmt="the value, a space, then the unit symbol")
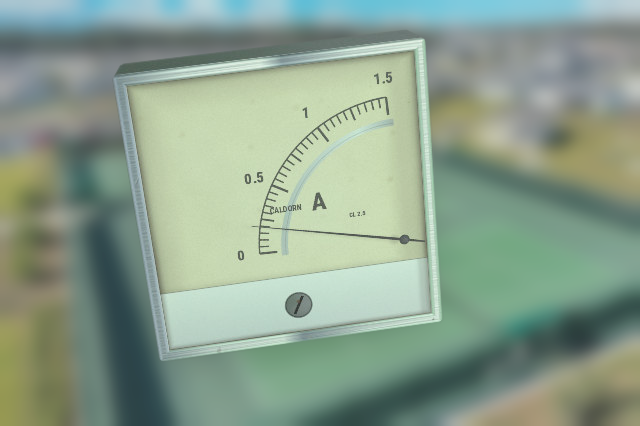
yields 0.2 A
